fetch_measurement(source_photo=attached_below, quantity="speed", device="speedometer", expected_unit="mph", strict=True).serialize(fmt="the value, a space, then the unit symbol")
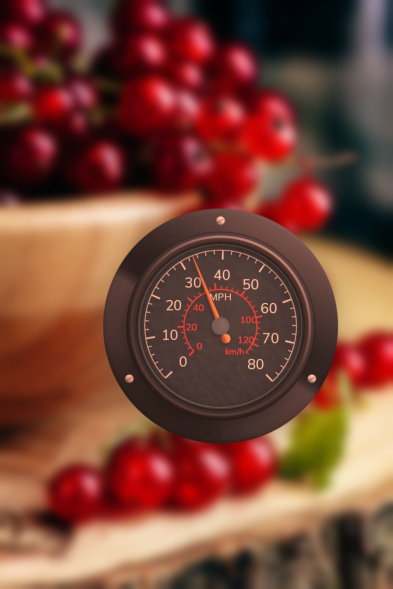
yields 33 mph
